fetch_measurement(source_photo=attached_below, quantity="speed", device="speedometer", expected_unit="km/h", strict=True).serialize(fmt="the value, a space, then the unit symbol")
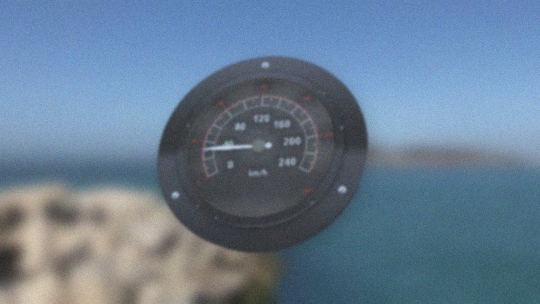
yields 30 km/h
